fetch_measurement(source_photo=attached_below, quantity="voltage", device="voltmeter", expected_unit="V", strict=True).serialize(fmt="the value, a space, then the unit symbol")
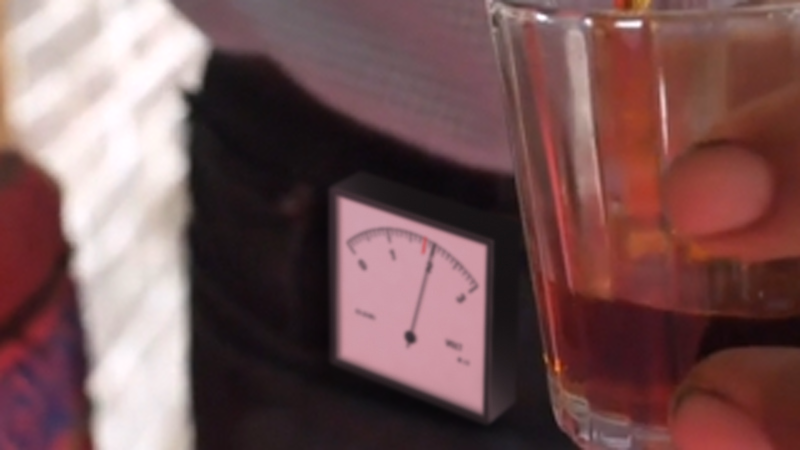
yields 2 V
